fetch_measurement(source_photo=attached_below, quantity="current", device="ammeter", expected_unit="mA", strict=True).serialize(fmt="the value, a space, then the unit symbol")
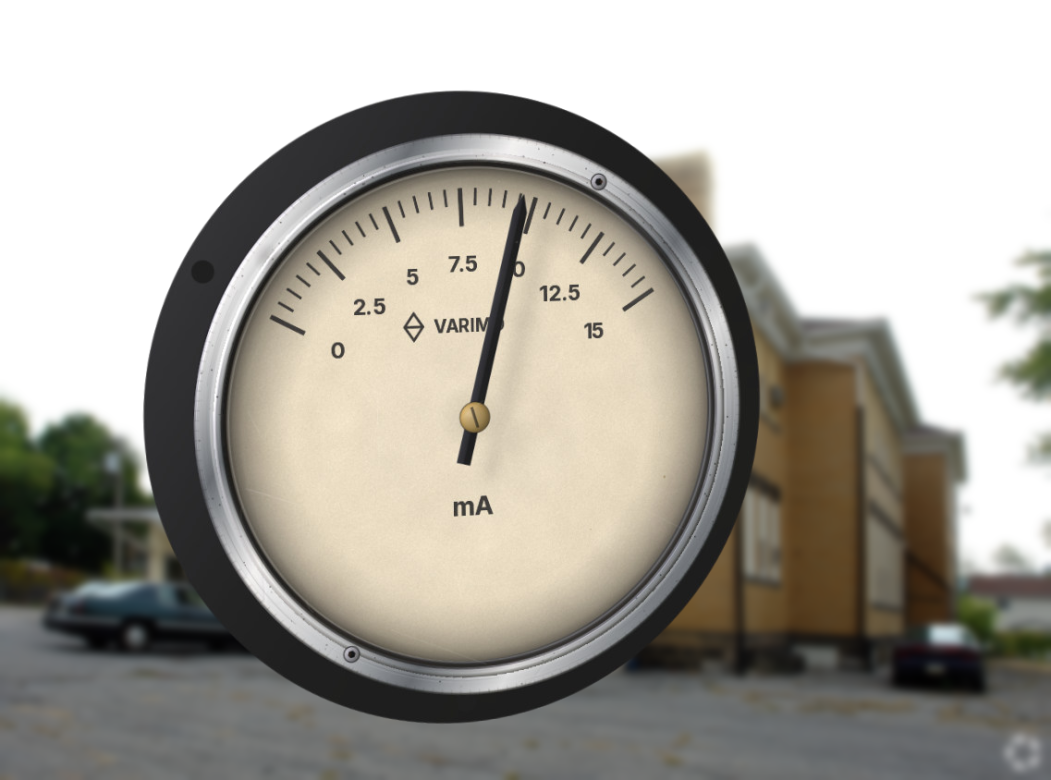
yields 9.5 mA
